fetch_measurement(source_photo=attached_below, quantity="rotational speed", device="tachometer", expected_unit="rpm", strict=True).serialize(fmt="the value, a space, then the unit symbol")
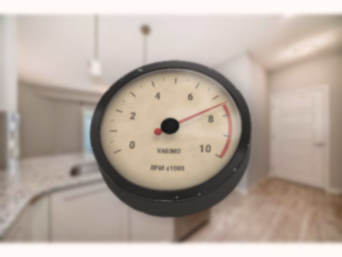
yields 7500 rpm
